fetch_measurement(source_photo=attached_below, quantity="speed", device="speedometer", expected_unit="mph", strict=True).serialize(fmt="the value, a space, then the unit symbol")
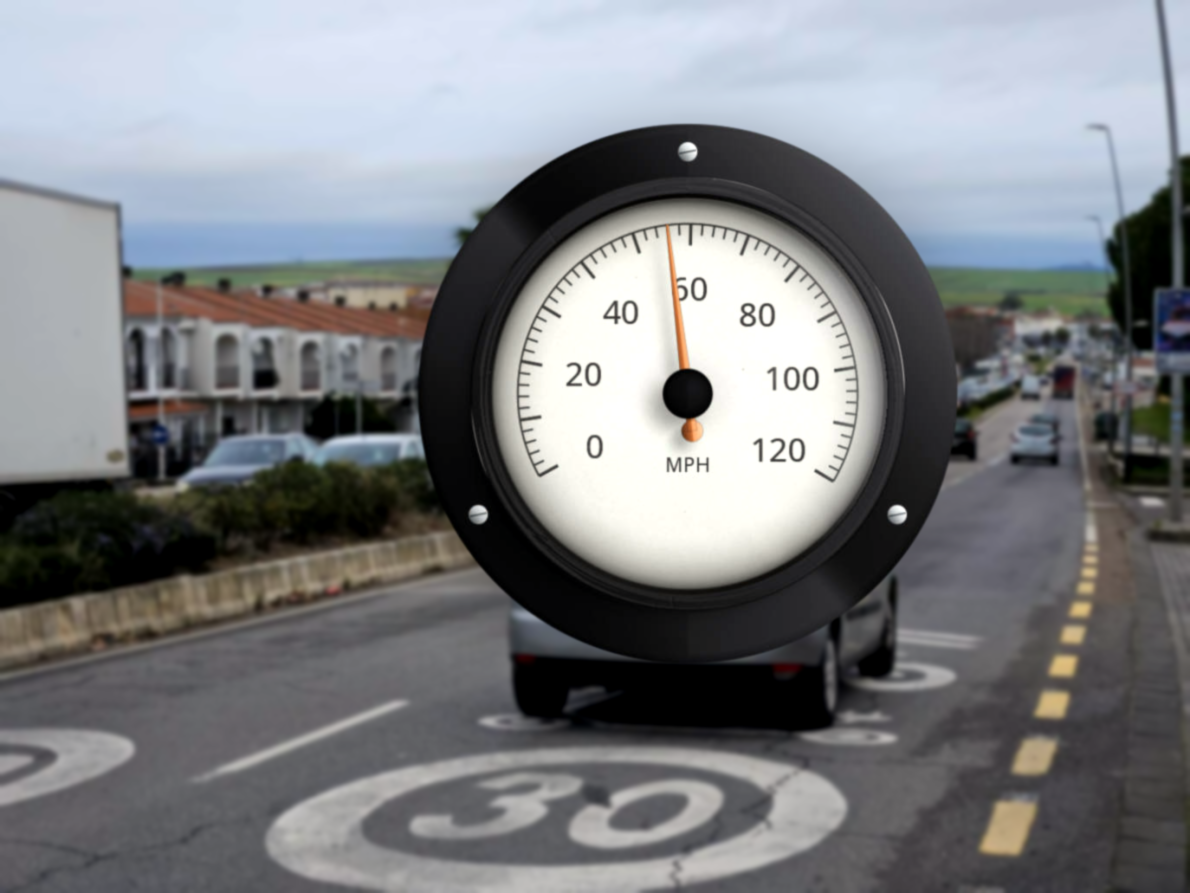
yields 56 mph
